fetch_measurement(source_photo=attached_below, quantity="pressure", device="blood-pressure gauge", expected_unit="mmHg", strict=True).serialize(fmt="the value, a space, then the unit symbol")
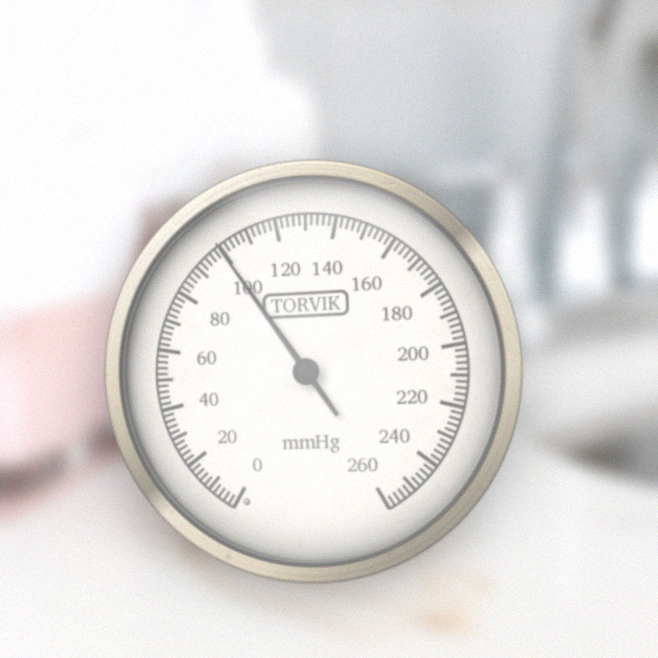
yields 100 mmHg
